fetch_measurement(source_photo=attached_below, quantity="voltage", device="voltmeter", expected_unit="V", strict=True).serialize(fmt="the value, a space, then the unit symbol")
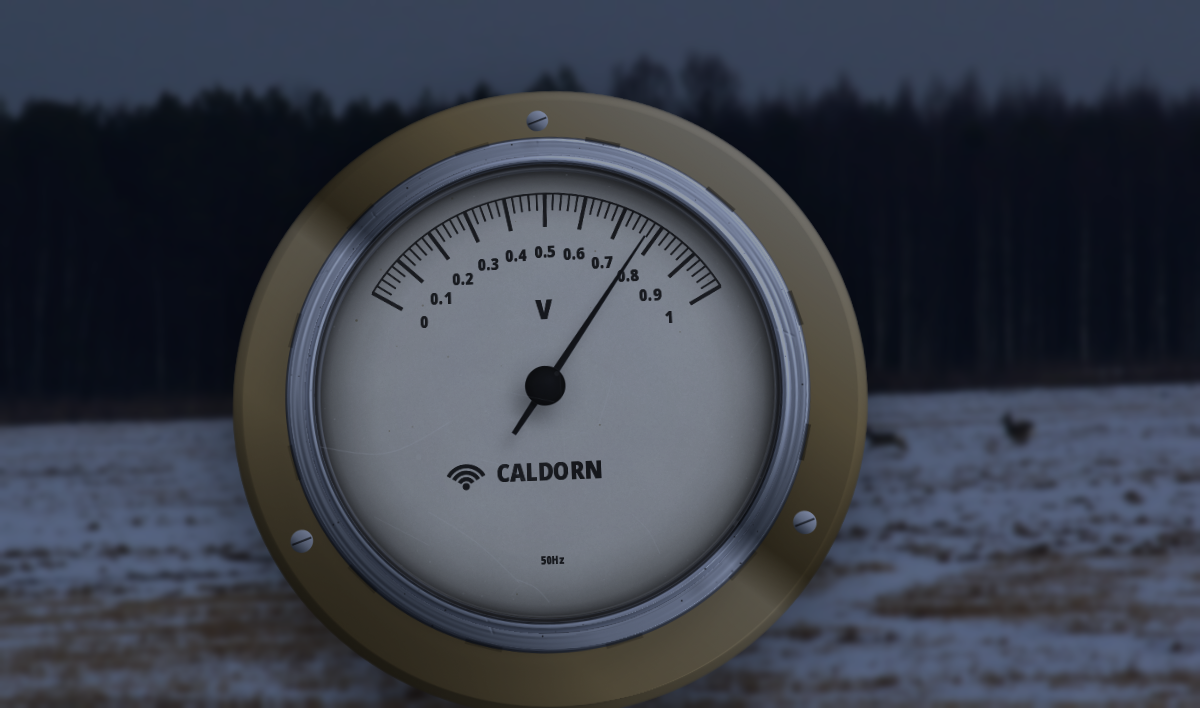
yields 0.78 V
